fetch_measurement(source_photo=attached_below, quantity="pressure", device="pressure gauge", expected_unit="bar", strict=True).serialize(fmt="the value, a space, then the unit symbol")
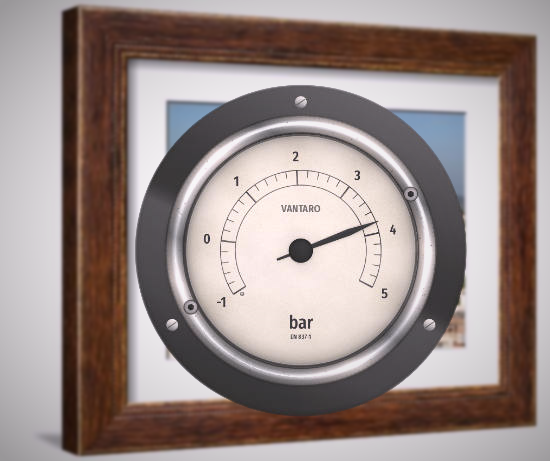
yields 3.8 bar
